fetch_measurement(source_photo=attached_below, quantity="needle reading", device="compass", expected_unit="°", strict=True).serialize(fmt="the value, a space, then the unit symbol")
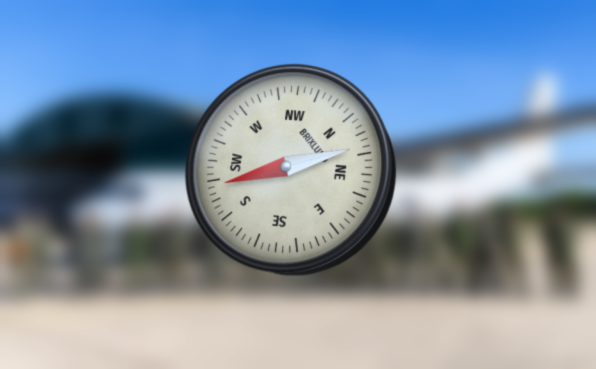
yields 205 °
